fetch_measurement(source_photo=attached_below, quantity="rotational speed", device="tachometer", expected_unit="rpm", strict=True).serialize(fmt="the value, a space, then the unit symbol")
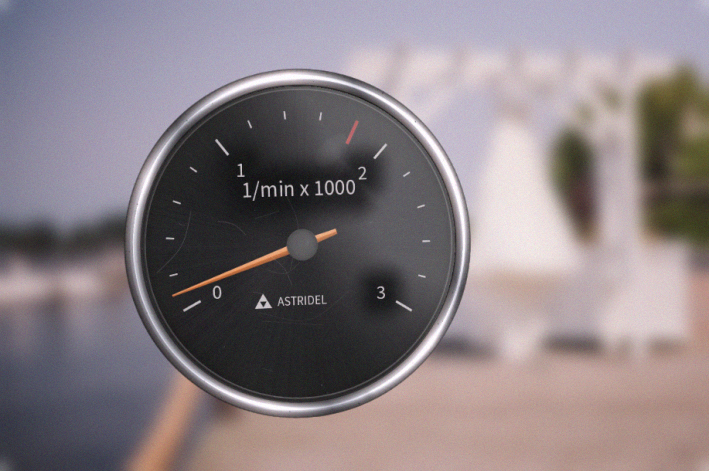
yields 100 rpm
